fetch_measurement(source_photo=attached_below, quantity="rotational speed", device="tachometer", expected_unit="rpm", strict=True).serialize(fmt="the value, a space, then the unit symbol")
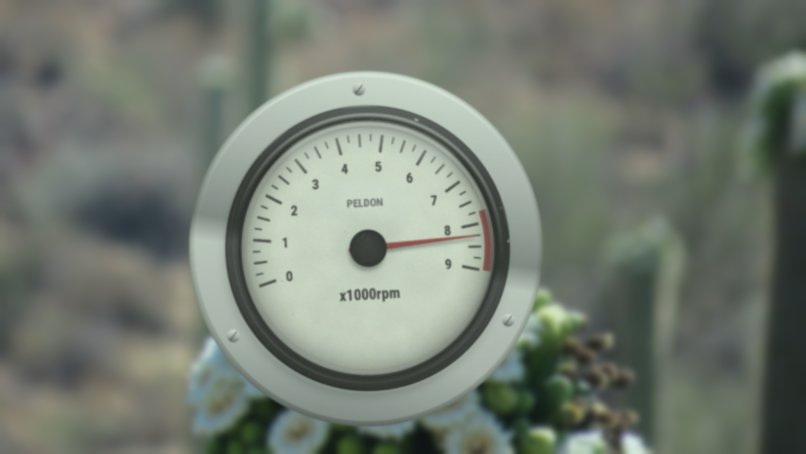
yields 8250 rpm
